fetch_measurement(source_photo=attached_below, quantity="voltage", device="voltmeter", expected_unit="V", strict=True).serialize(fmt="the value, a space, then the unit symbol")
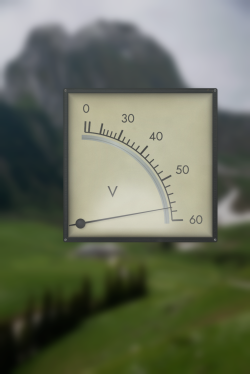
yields 57 V
